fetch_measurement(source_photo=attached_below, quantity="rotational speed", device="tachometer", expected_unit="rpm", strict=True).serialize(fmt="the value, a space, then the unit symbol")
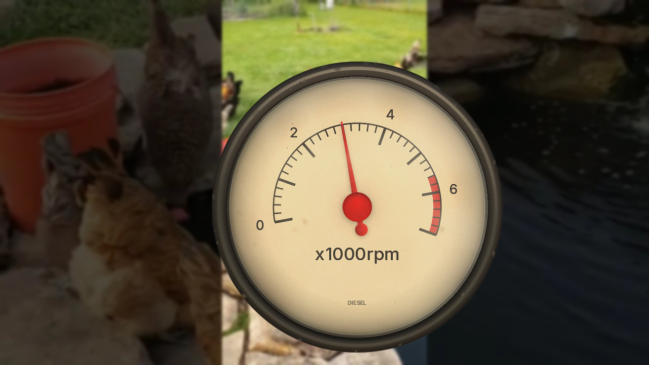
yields 3000 rpm
